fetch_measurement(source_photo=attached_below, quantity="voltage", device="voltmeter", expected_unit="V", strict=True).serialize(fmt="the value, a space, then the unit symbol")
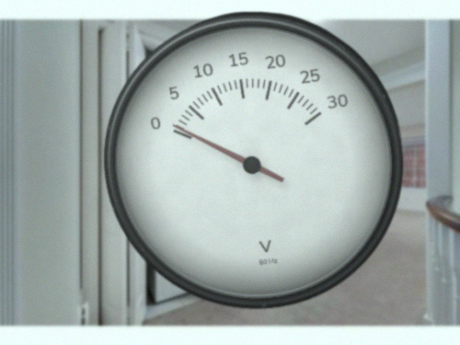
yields 1 V
